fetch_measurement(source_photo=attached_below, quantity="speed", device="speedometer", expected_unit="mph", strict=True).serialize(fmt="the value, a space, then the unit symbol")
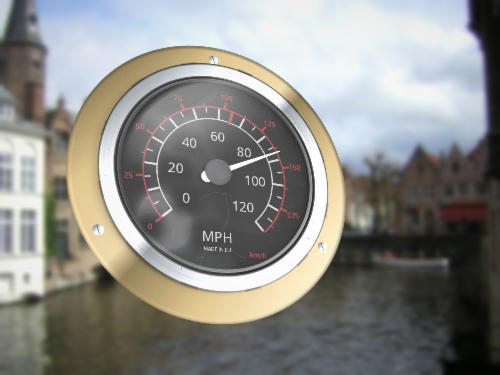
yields 87.5 mph
